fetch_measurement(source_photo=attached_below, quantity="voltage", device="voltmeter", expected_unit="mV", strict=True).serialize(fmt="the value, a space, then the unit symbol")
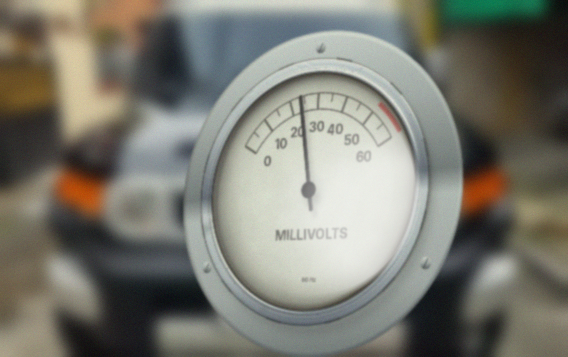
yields 25 mV
